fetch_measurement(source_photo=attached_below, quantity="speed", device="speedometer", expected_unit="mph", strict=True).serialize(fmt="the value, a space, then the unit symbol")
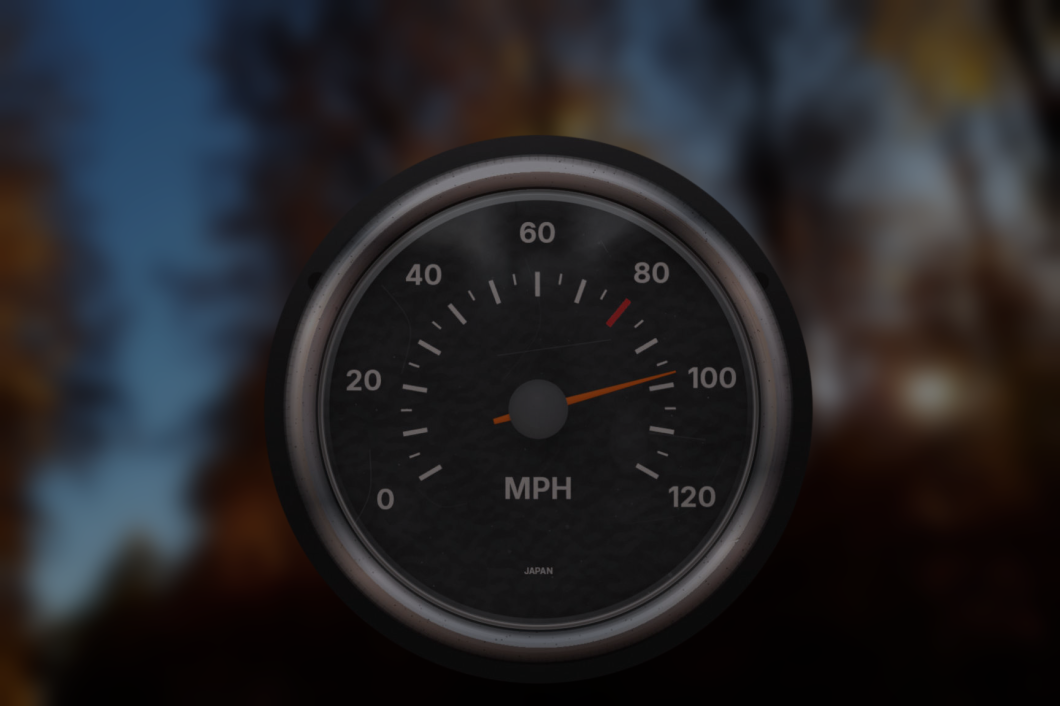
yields 97.5 mph
